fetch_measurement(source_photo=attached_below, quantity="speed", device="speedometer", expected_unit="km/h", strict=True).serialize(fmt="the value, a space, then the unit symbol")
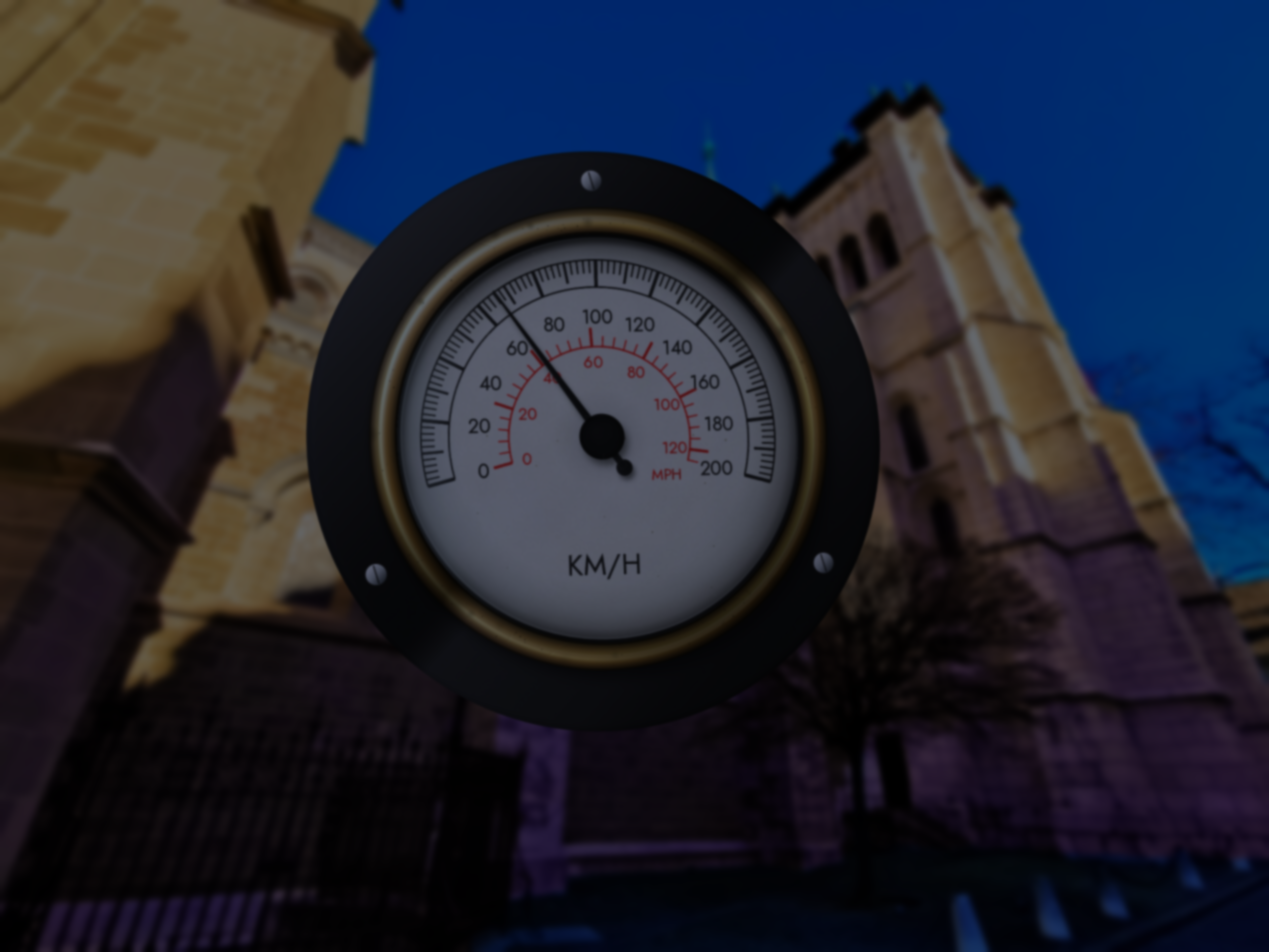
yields 66 km/h
